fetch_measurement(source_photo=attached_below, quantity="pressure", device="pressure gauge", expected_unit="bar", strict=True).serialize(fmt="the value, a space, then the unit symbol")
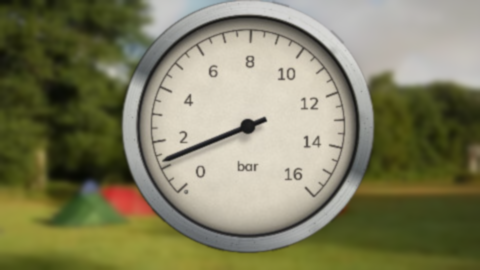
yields 1.25 bar
